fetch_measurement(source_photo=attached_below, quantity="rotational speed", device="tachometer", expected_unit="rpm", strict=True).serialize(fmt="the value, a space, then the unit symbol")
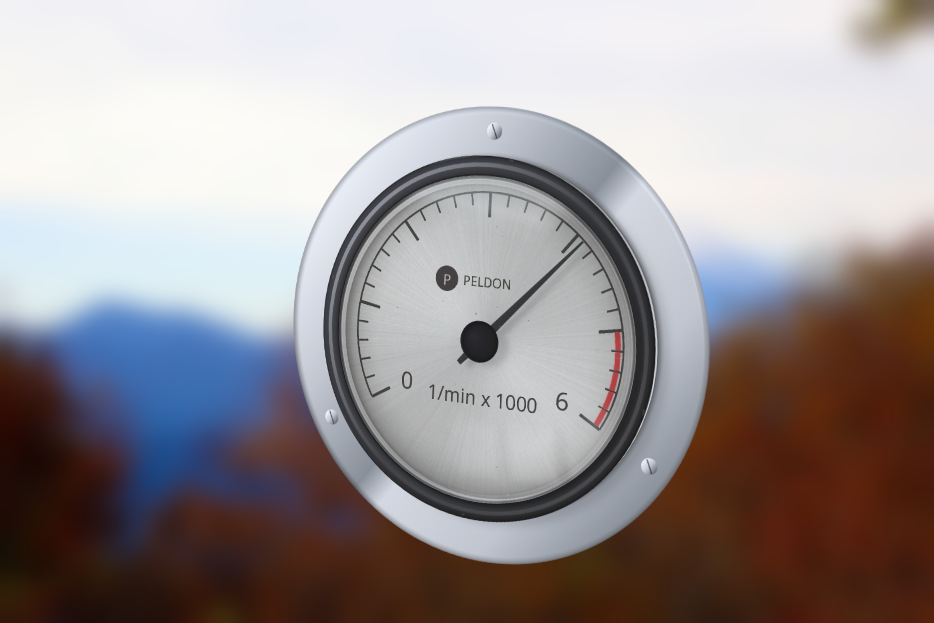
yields 4100 rpm
